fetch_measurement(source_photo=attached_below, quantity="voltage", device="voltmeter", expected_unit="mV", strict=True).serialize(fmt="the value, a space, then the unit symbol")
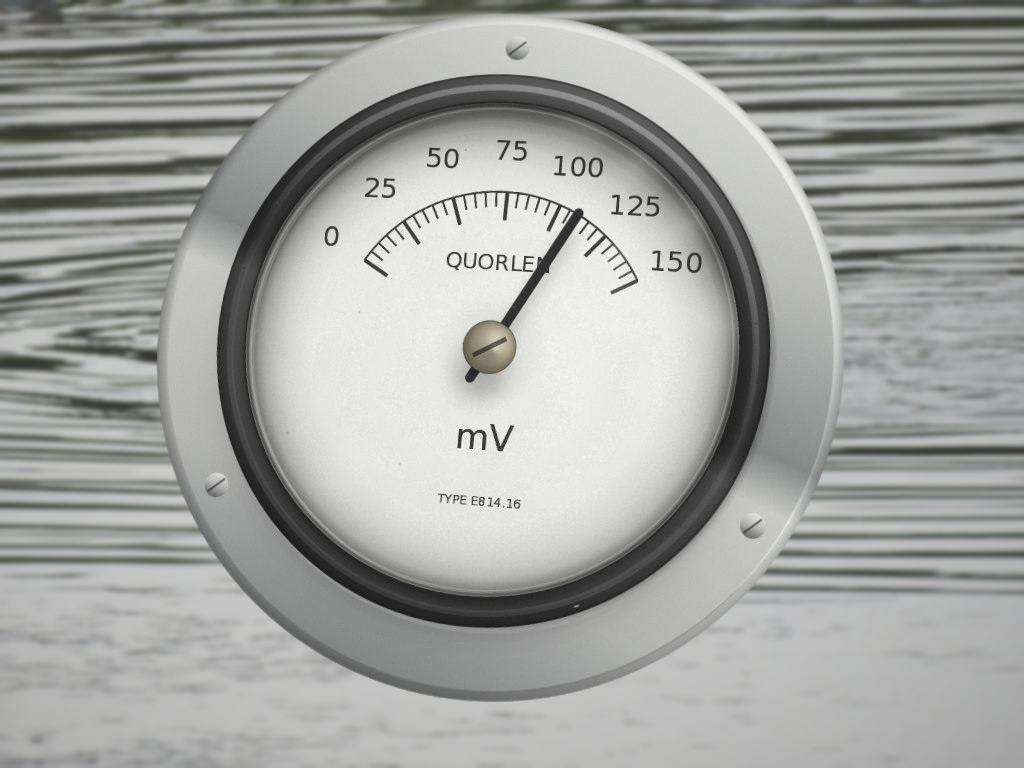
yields 110 mV
